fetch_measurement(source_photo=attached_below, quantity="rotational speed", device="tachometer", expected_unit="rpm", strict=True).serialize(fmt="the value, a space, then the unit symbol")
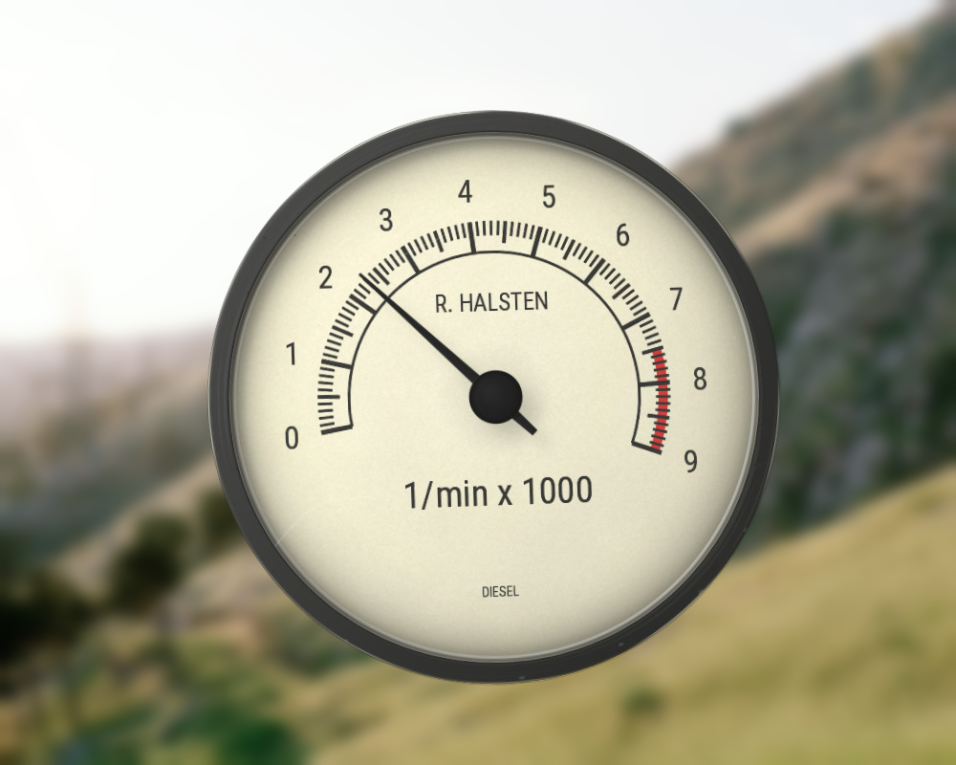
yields 2300 rpm
